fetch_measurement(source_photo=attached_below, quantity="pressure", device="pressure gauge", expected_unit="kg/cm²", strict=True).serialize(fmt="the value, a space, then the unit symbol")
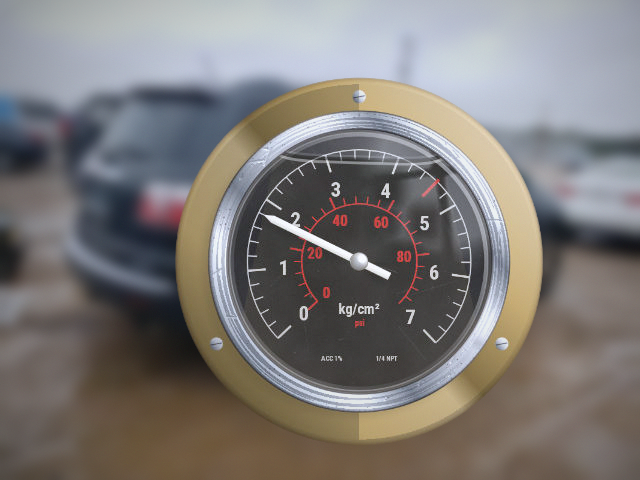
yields 1.8 kg/cm²
